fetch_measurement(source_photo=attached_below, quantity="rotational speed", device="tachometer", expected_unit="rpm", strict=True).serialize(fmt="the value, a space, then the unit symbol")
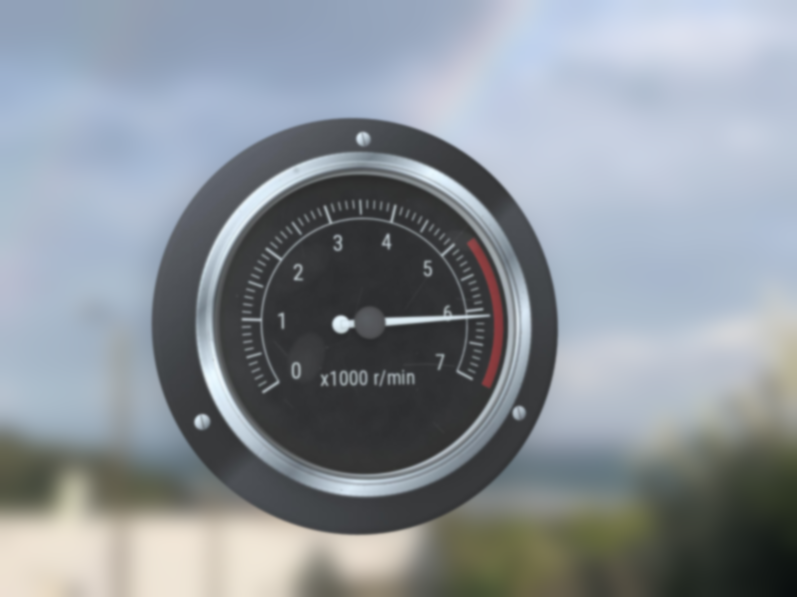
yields 6100 rpm
